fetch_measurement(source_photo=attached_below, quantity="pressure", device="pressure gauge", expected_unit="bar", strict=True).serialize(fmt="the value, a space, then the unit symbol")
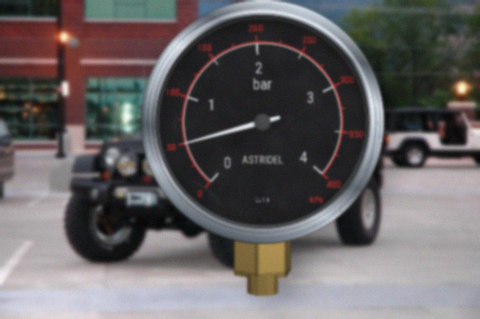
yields 0.5 bar
